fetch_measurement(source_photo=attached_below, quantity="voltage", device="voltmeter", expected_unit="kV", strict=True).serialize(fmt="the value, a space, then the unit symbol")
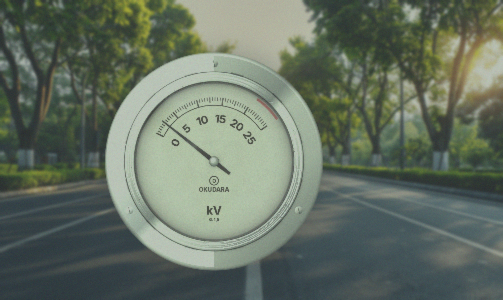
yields 2.5 kV
